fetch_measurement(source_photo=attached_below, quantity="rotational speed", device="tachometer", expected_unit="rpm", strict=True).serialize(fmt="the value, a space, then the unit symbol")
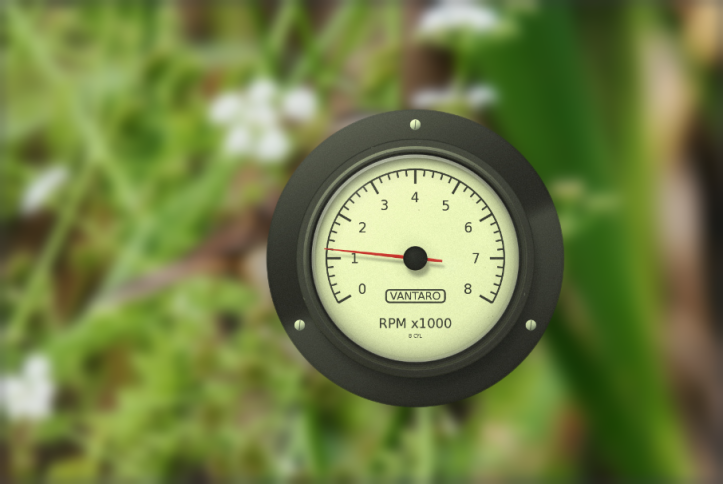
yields 1200 rpm
